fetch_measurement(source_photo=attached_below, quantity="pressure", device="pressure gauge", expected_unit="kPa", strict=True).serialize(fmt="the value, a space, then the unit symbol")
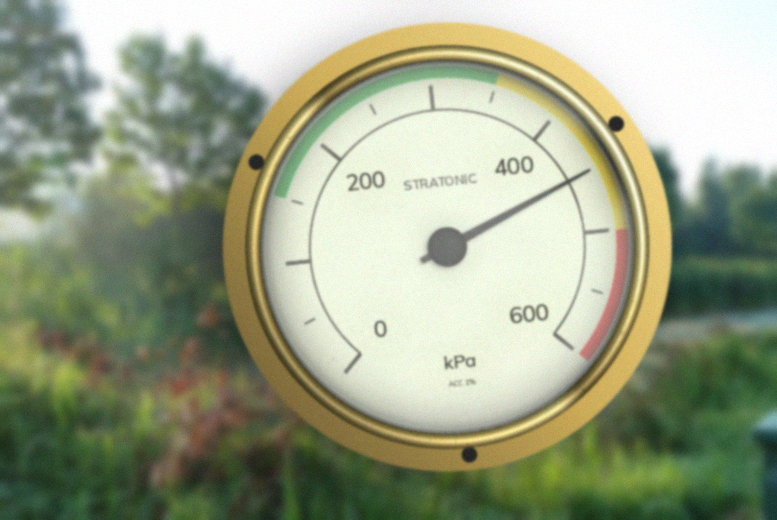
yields 450 kPa
